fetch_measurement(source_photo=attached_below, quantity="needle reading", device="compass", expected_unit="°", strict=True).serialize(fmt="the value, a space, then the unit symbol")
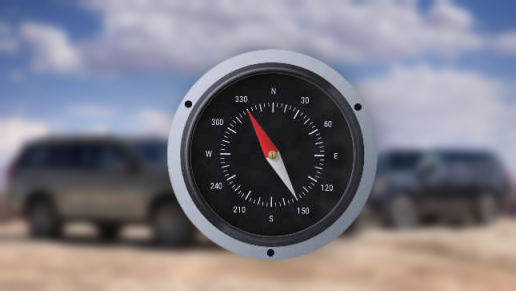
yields 330 °
